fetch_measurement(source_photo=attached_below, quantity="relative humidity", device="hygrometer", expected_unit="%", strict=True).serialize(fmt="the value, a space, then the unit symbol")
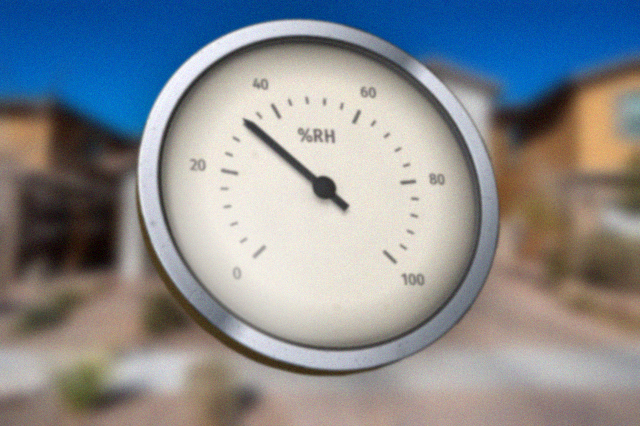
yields 32 %
